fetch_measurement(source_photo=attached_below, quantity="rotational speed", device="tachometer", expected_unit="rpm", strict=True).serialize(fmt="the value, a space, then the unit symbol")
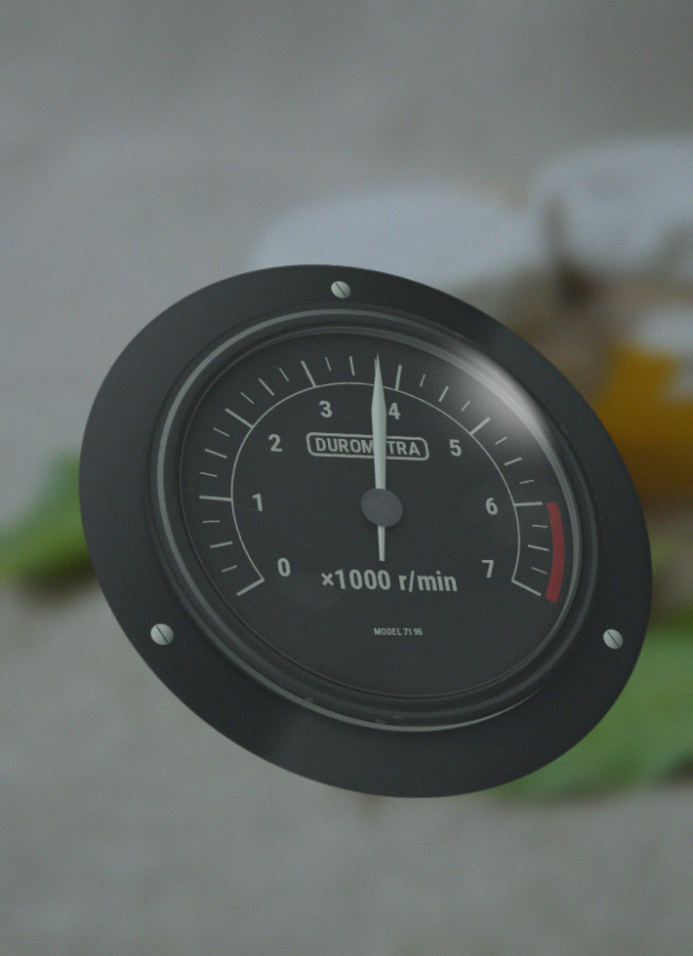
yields 3750 rpm
